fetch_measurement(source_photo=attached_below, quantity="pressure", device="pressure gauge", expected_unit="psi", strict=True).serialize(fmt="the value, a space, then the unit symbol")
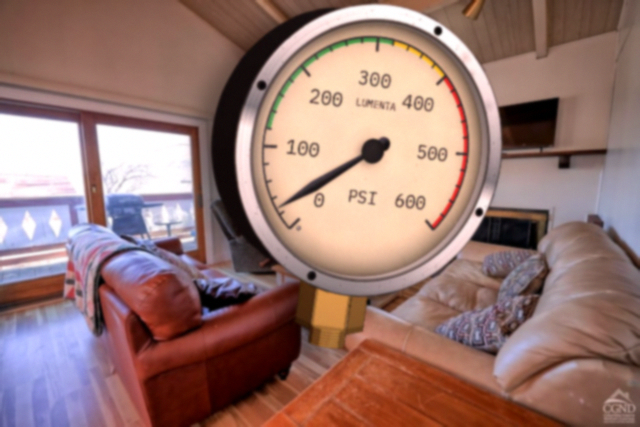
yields 30 psi
